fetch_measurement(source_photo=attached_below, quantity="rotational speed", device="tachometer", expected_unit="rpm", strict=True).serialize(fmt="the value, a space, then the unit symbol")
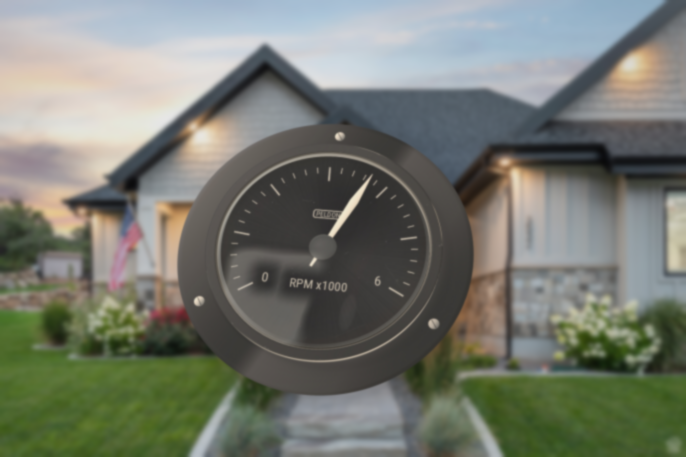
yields 3700 rpm
